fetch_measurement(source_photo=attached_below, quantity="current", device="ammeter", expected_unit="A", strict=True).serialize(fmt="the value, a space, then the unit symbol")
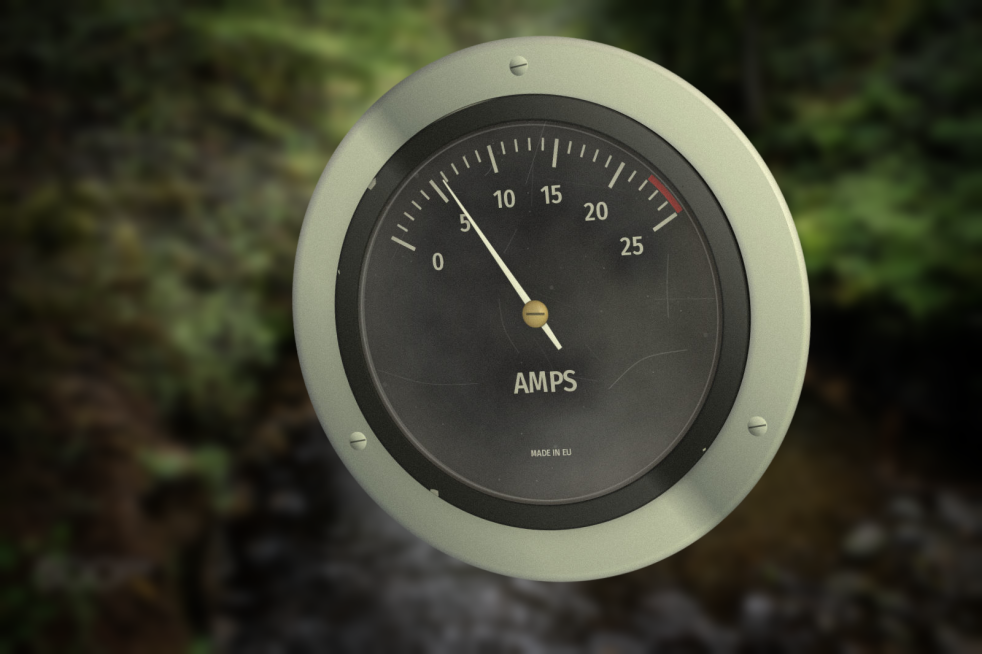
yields 6 A
